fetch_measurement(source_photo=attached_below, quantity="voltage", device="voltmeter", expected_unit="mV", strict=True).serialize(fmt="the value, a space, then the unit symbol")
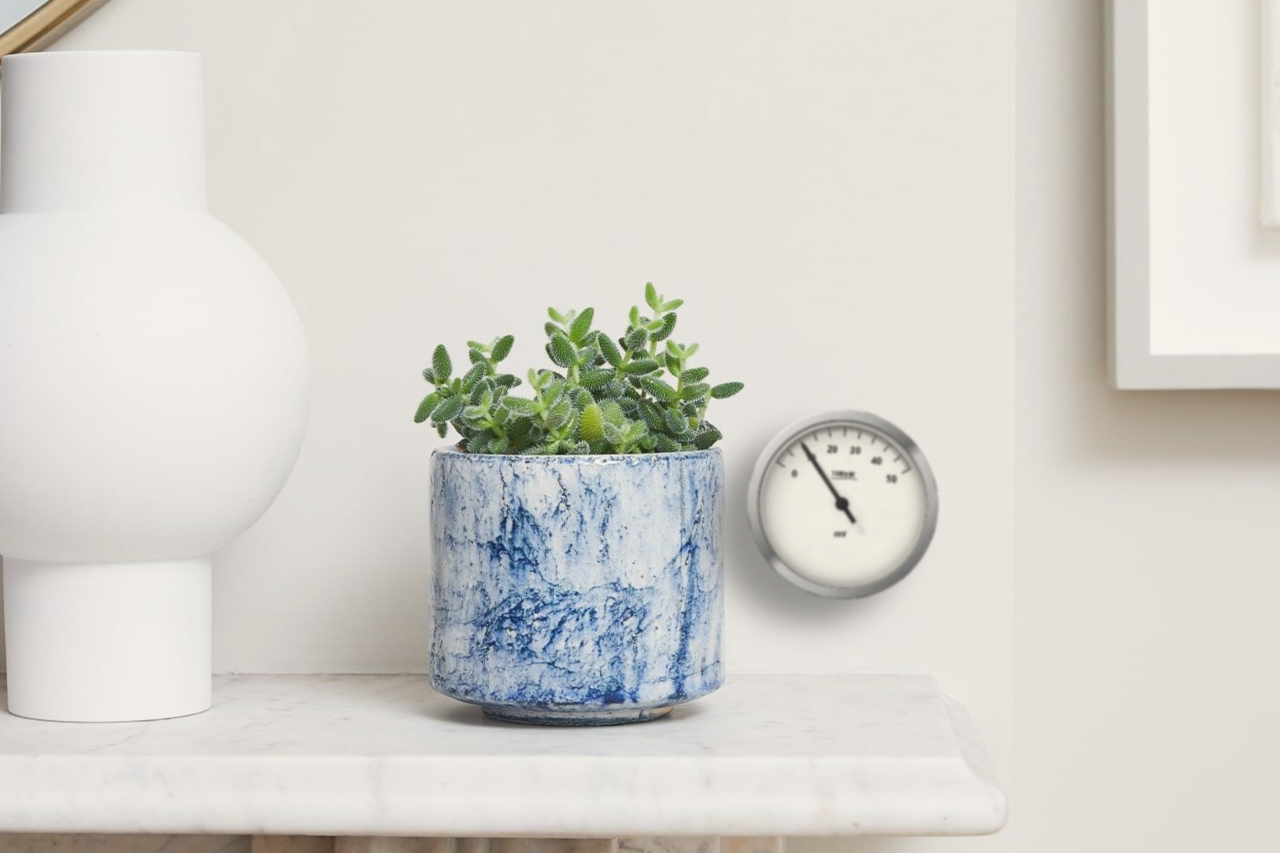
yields 10 mV
